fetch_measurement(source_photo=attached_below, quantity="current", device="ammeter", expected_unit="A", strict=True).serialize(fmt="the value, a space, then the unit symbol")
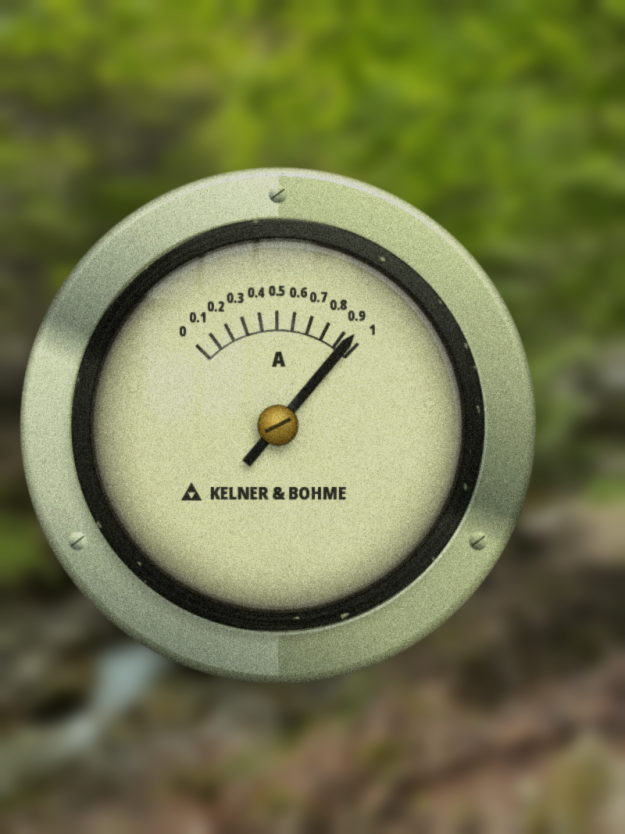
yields 0.95 A
